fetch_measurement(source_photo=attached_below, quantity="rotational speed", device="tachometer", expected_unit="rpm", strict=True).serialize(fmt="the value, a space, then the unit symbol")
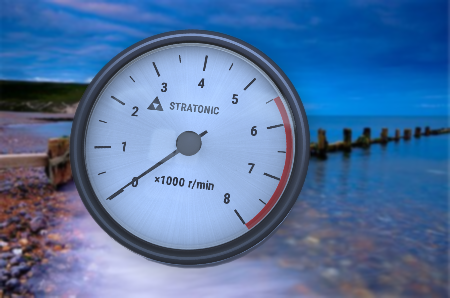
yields 0 rpm
